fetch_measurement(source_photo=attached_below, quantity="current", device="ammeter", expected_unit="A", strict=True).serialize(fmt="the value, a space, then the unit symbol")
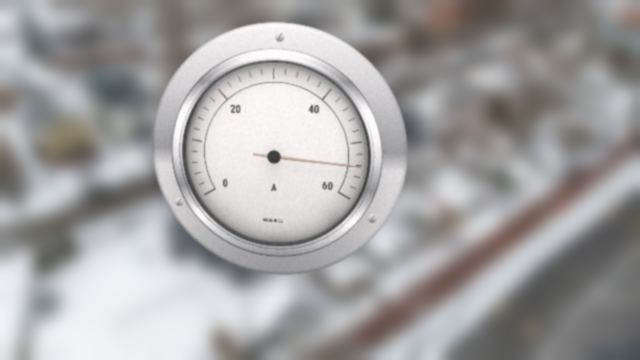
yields 54 A
